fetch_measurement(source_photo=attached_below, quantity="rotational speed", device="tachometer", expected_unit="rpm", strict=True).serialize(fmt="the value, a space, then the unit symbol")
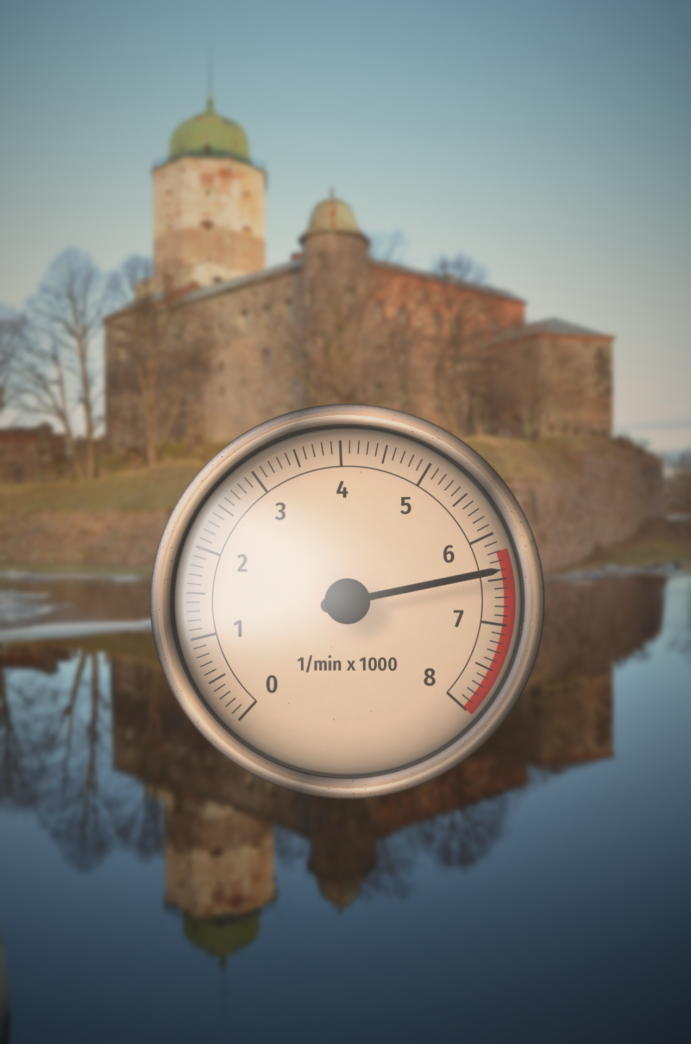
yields 6400 rpm
